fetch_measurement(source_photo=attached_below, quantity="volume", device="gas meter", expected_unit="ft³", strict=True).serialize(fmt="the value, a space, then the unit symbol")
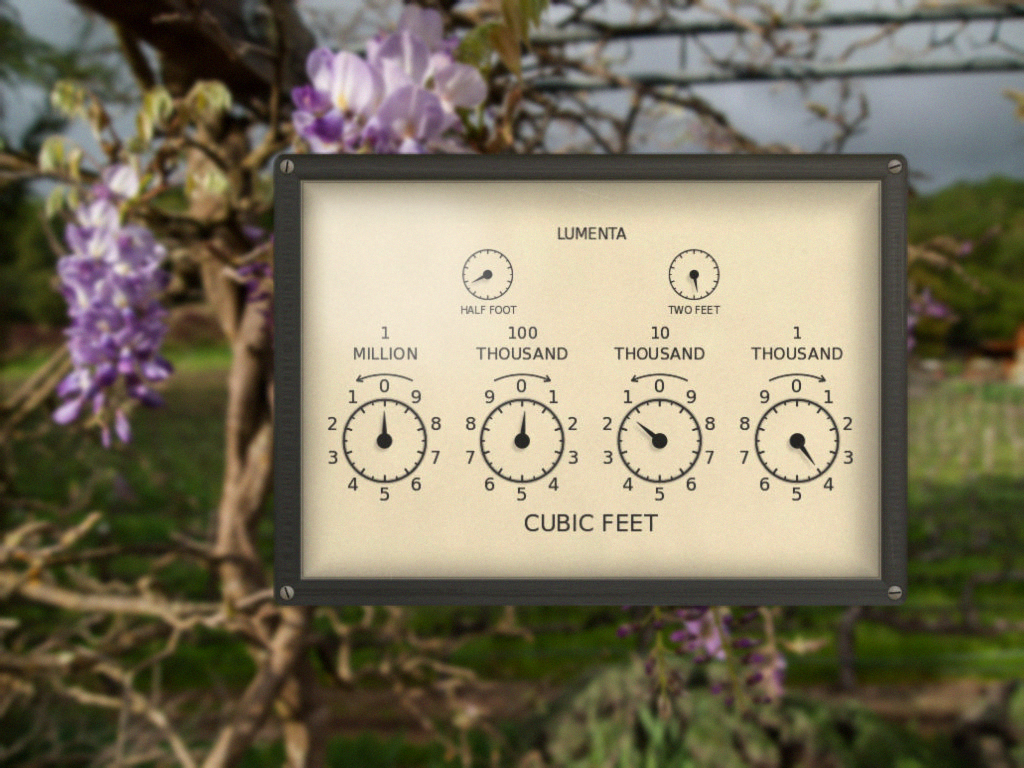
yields 1400 ft³
